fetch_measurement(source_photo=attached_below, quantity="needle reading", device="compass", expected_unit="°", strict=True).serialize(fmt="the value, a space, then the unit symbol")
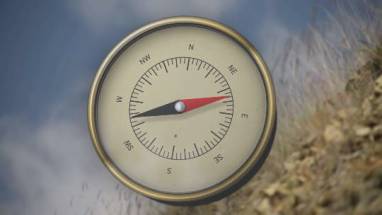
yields 70 °
